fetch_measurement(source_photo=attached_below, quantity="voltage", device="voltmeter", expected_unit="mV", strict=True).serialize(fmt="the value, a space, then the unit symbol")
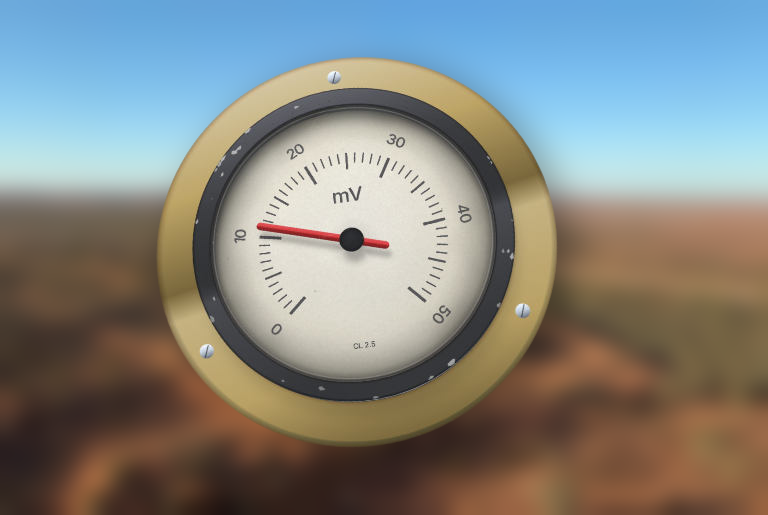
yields 11 mV
